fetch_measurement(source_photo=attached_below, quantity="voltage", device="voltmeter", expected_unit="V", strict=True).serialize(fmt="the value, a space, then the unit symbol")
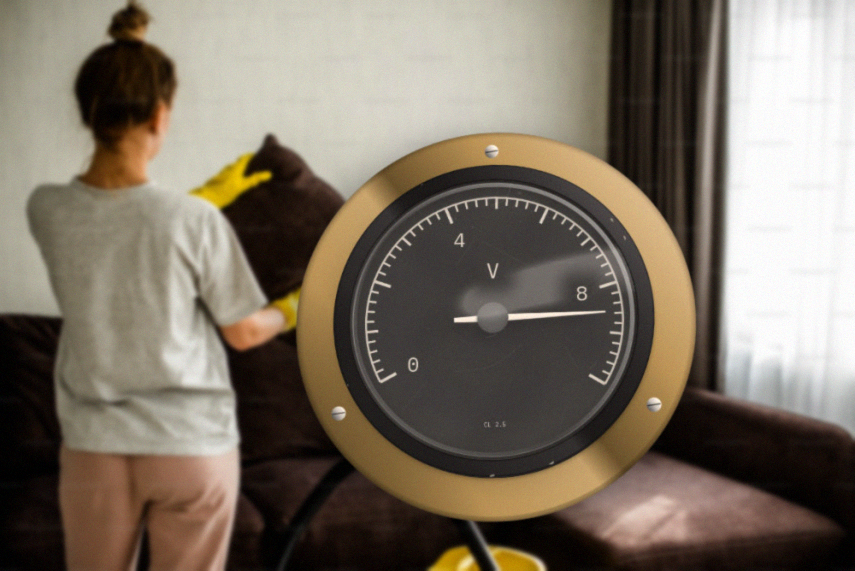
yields 8.6 V
